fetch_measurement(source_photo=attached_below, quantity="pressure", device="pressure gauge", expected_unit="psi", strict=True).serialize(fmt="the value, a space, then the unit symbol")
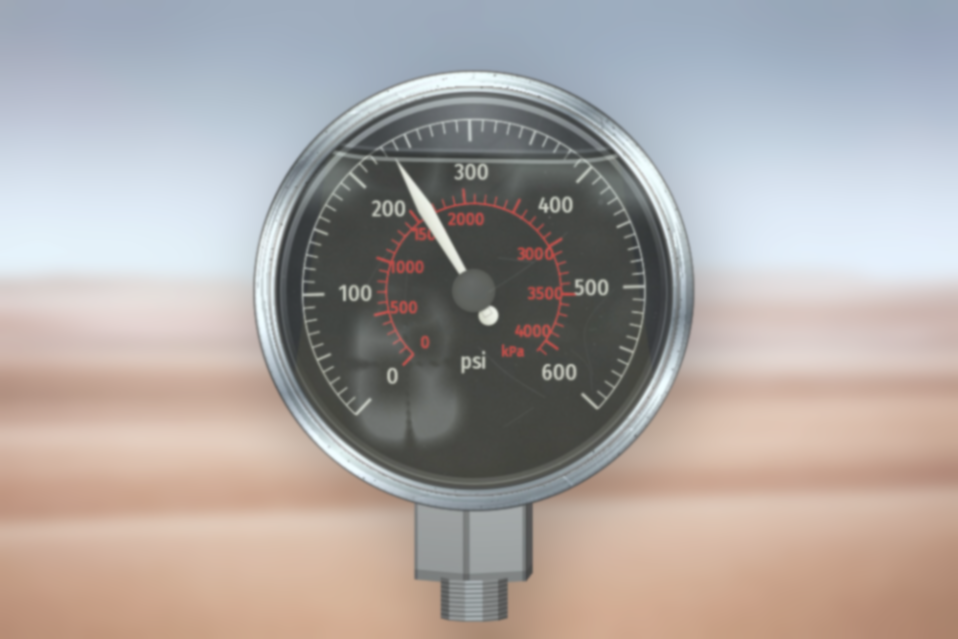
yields 235 psi
